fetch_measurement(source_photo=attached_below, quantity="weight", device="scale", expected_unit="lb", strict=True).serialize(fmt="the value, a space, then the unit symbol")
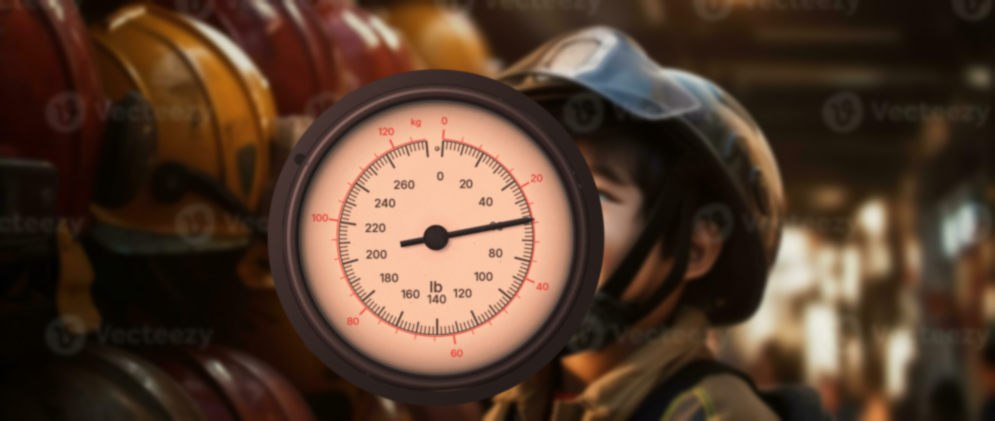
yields 60 lb
